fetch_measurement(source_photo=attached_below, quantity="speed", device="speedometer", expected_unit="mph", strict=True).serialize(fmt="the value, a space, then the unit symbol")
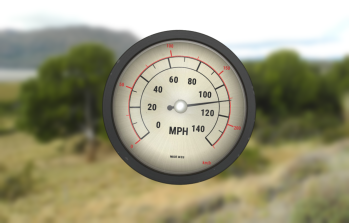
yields 110 mph
